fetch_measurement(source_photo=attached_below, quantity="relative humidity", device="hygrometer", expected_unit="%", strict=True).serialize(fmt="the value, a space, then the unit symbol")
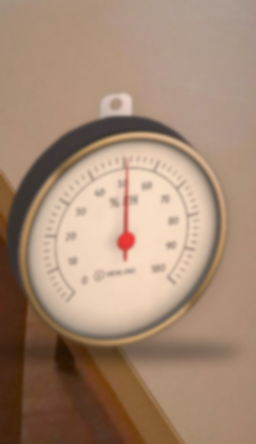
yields 50 %
